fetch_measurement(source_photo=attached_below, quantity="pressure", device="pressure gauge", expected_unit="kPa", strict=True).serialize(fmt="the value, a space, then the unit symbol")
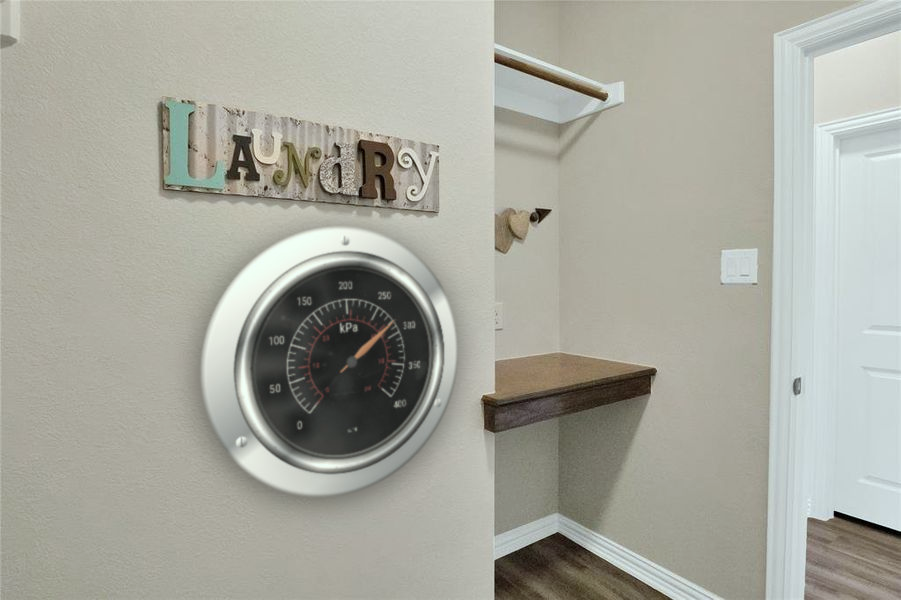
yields 280 kPa
